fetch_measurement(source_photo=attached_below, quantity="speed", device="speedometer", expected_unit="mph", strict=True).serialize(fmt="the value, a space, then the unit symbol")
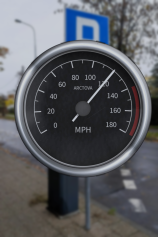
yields 120 mph
